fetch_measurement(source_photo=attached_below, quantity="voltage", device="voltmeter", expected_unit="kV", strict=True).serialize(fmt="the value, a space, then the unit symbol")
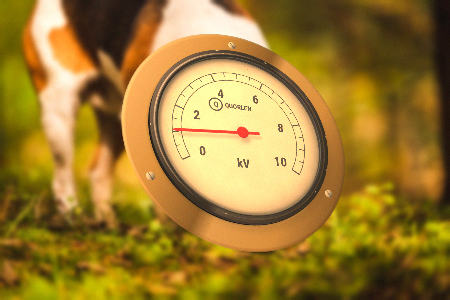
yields 1 kV
